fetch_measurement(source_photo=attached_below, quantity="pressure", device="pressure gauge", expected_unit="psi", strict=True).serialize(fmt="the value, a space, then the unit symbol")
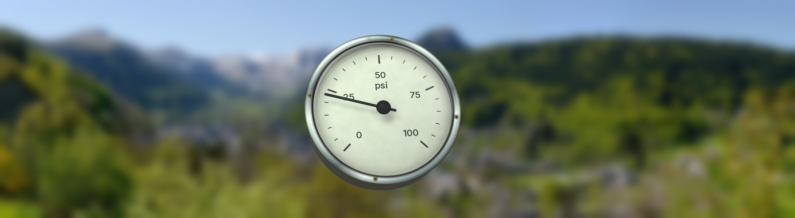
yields 22.5 psi
